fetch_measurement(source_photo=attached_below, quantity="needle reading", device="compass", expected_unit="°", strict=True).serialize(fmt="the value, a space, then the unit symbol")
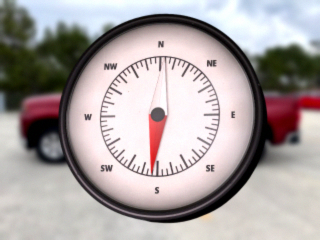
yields 185 °
